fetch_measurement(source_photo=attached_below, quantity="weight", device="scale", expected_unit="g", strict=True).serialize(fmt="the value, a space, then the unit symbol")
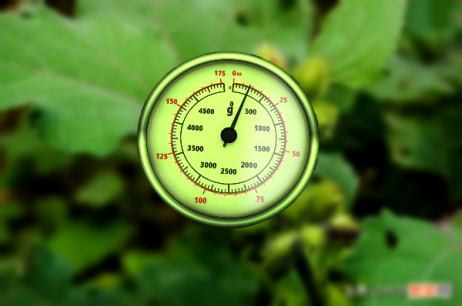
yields 250 g
